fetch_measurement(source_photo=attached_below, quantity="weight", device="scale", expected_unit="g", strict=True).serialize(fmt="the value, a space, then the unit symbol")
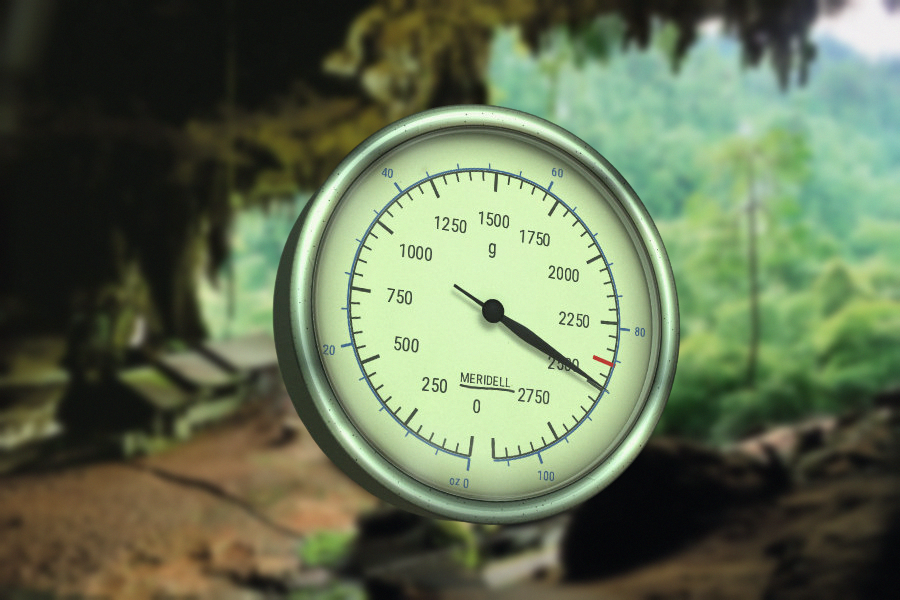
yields 2500 g
